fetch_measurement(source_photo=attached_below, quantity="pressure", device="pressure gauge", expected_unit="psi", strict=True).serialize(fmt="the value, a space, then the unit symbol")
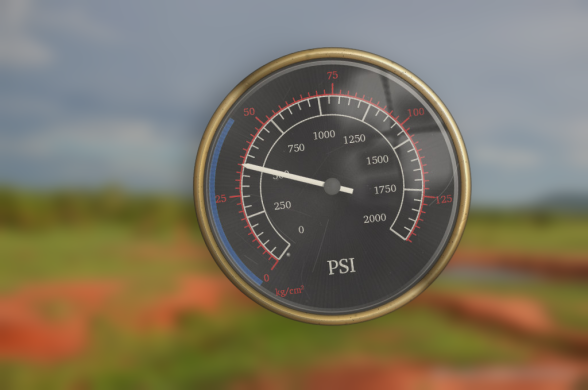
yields 500 psi
